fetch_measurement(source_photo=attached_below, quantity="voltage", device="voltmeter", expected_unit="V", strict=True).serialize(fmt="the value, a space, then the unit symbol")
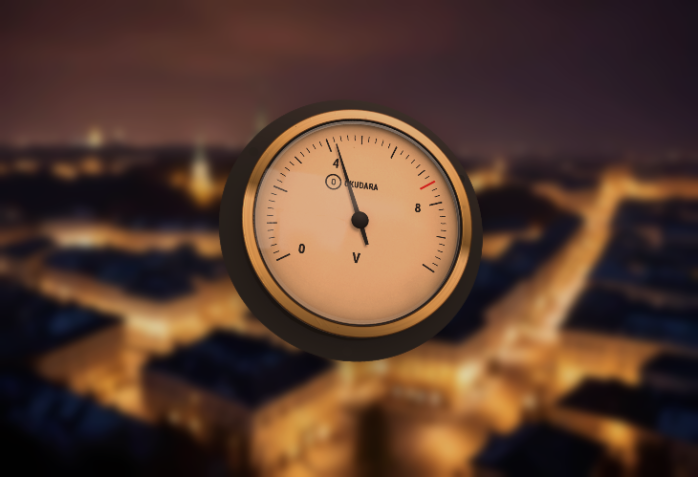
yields 4.2 V
